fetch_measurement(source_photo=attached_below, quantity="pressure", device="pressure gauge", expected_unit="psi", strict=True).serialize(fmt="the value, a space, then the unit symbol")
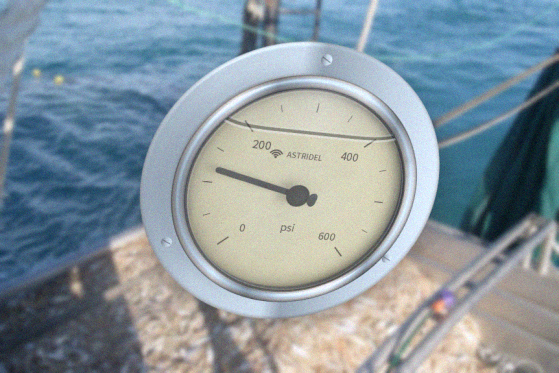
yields 125 psi
